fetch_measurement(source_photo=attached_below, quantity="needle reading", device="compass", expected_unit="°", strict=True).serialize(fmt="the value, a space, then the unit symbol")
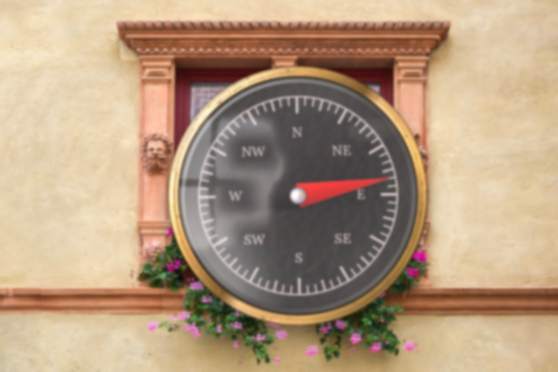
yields 80 °
